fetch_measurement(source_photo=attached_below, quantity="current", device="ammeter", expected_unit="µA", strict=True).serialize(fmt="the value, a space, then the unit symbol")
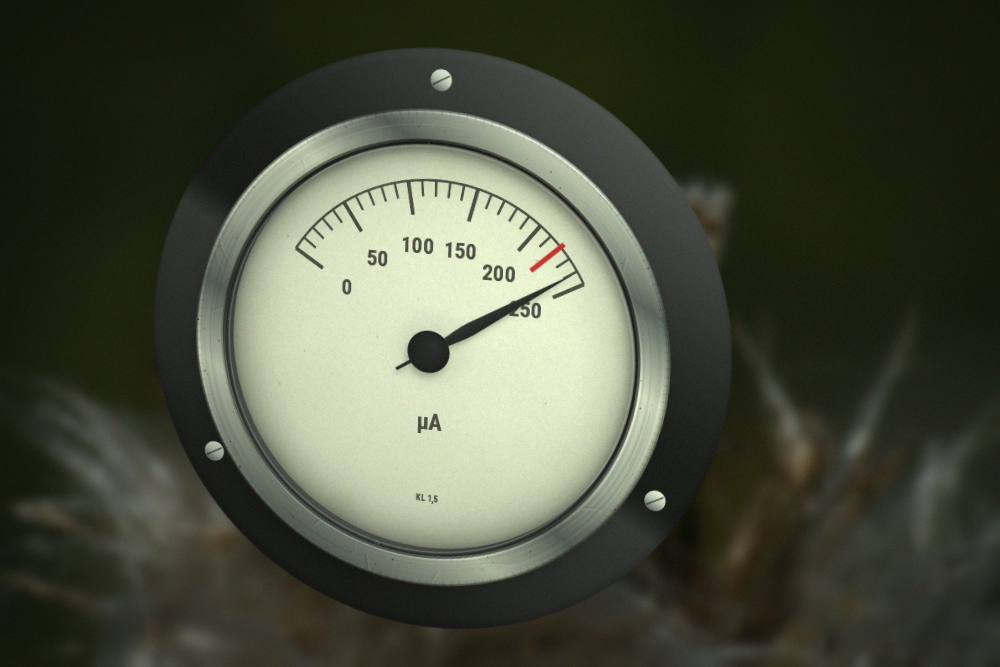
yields 240 µA
